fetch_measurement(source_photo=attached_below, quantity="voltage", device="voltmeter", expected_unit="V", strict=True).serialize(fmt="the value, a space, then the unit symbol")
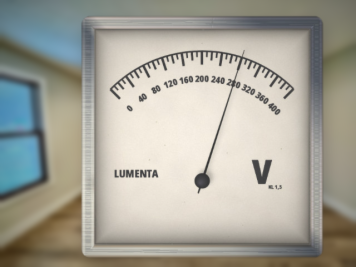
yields 280 V
